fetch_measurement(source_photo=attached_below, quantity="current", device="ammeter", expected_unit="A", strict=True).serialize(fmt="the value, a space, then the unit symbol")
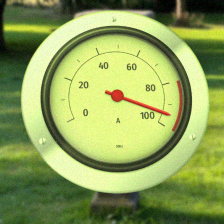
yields 95 A
